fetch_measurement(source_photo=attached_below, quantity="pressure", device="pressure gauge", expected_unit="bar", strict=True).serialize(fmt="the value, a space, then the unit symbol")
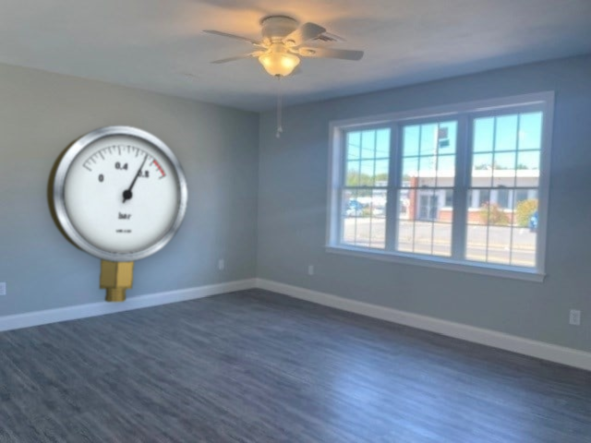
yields 0.7 bar
